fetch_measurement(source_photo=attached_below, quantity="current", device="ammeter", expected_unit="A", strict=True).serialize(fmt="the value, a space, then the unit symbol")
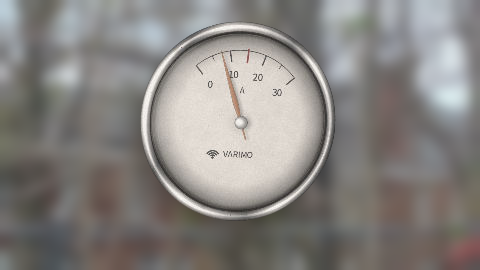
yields 7.5 A
